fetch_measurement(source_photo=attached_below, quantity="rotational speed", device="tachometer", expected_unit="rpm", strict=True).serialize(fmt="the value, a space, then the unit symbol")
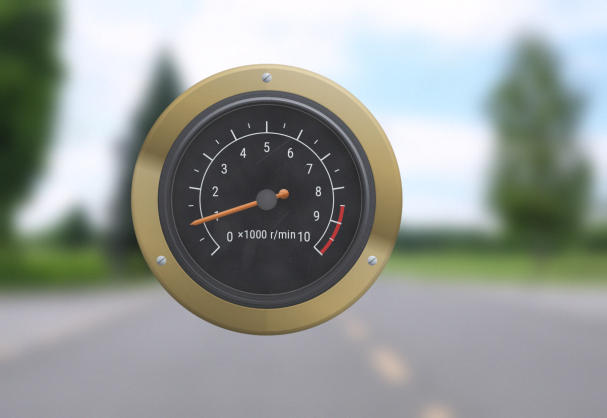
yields 1000 rpm
